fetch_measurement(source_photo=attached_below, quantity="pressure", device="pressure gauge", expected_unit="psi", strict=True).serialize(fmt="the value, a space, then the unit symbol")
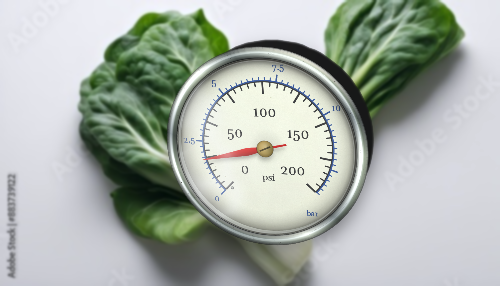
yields 25 psi
